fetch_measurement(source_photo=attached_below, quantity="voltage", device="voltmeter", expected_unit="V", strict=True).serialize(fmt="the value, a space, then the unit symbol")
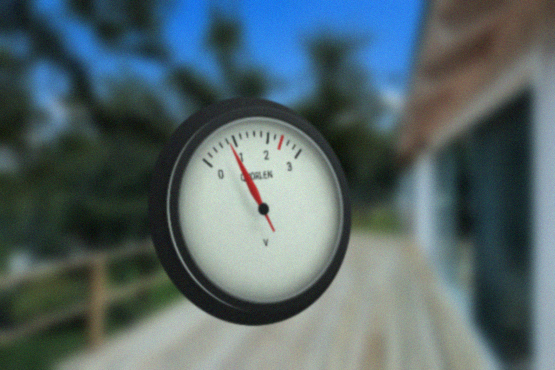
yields 0.8 V
